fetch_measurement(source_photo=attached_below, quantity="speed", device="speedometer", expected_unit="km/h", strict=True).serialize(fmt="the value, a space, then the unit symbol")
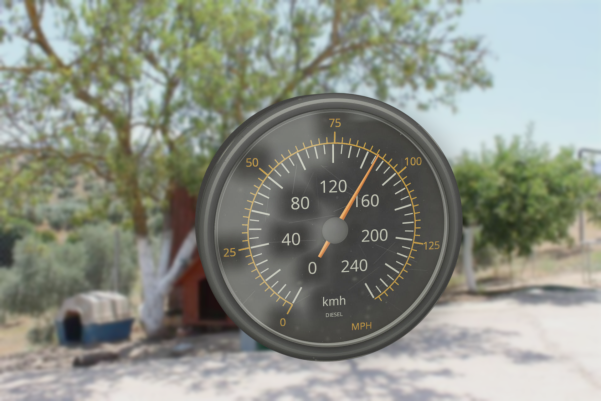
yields 145 km/h
